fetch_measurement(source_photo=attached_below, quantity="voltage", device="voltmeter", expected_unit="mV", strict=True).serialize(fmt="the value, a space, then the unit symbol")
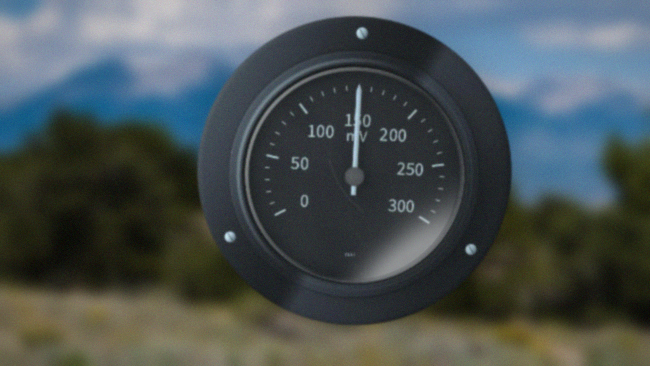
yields 150 mV
